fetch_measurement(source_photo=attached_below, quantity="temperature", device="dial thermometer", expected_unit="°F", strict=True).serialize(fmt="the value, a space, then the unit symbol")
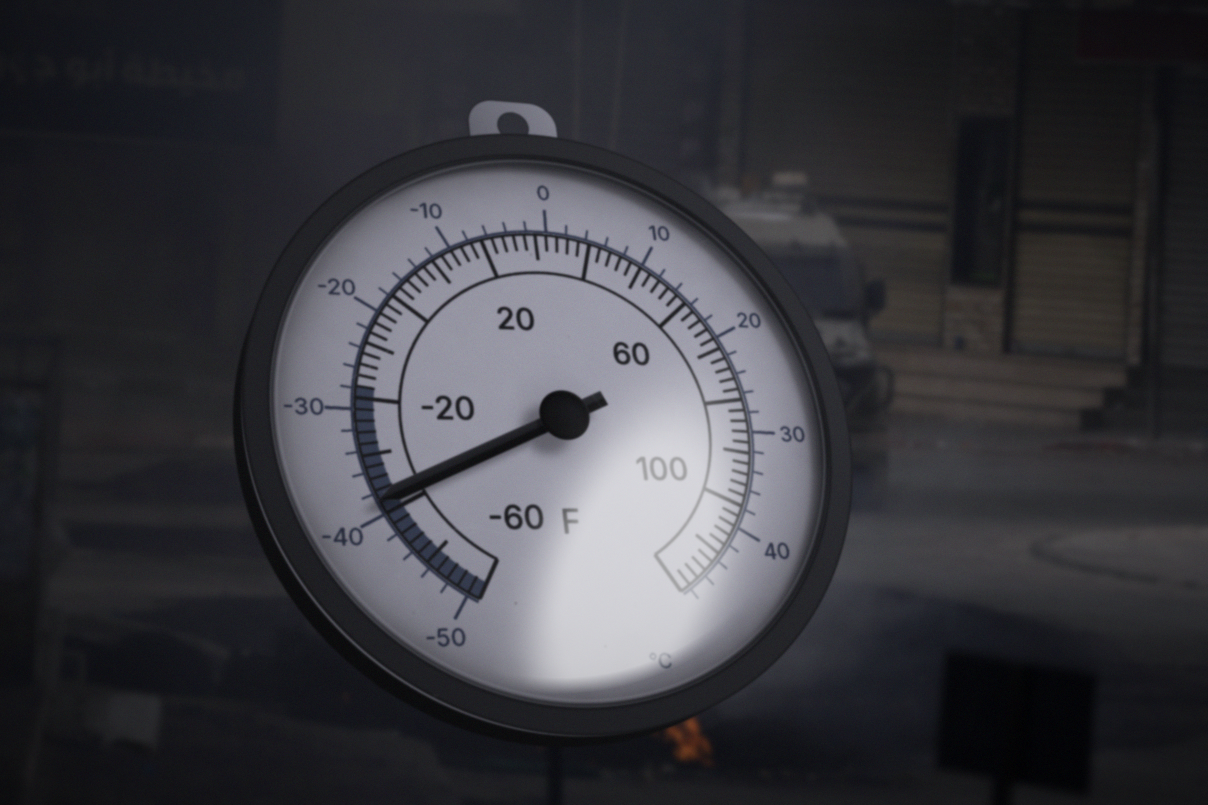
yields -38 °F
